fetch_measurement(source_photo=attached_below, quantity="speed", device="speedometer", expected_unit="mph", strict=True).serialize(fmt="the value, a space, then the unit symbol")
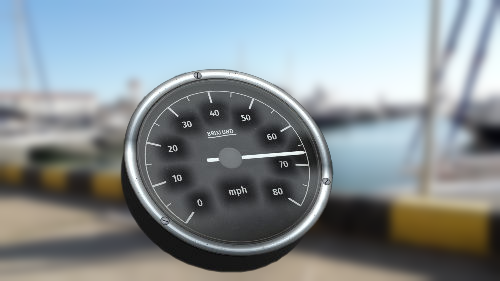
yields 67.5 mph
